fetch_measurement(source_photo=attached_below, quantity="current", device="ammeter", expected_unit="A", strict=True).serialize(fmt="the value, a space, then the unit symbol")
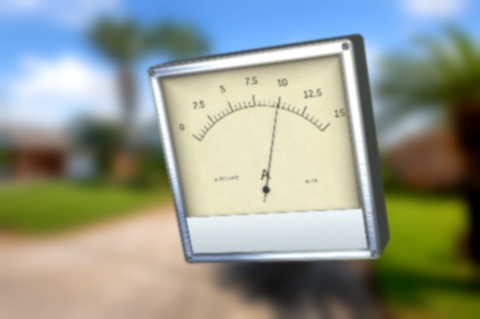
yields 10 A
